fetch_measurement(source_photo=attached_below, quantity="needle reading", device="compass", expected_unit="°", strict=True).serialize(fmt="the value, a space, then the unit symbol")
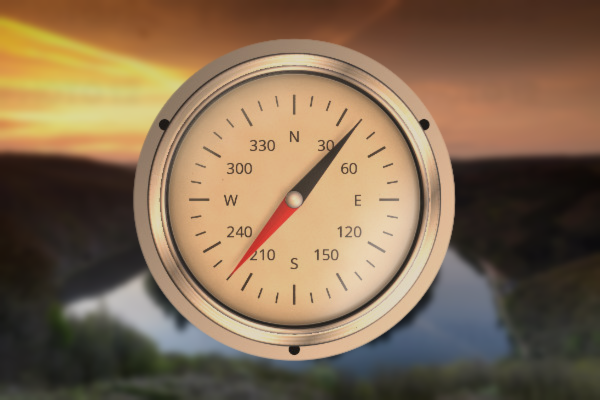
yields 220 °
